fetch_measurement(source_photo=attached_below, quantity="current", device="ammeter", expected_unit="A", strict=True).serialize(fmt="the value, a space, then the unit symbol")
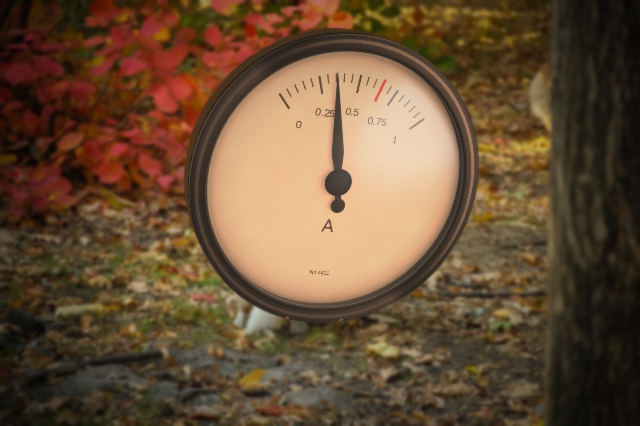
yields 0.35 A
